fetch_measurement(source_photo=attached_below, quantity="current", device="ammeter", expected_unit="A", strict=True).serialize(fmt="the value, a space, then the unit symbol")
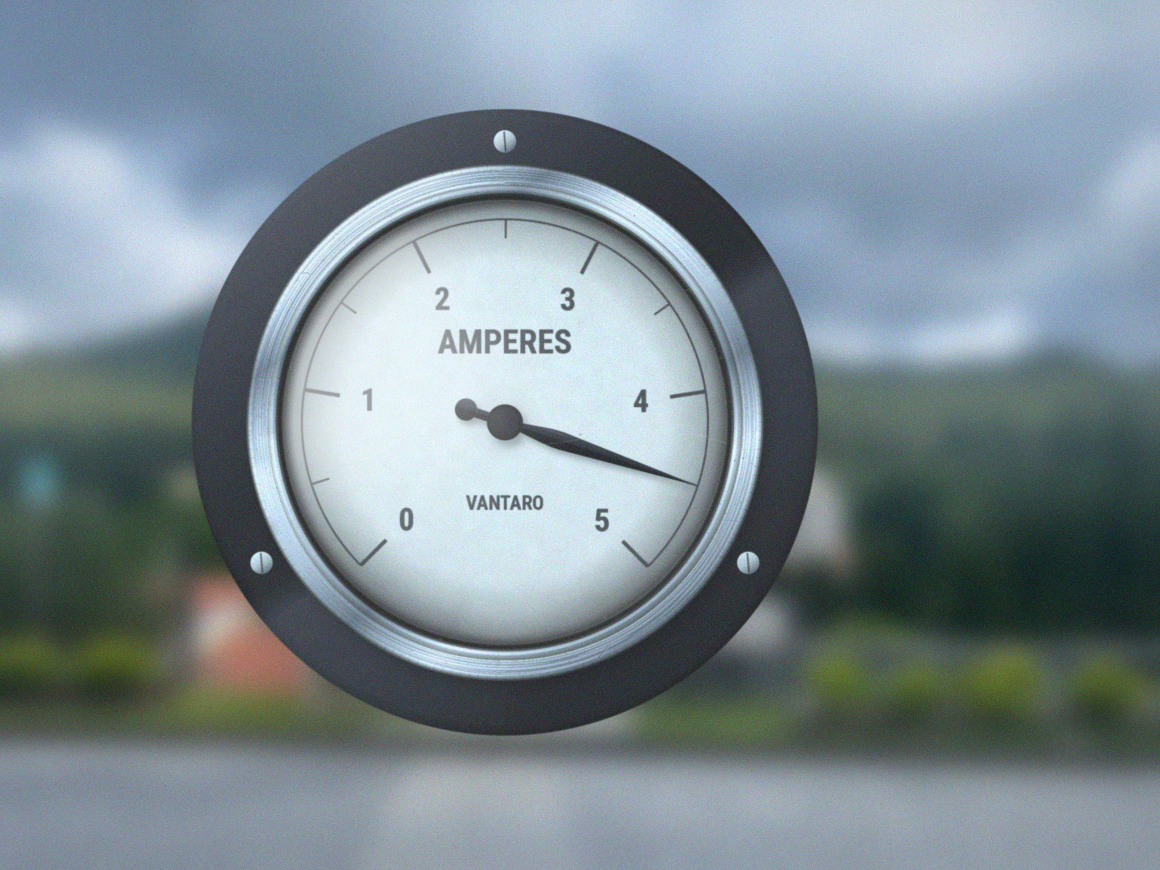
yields 4.5 A
